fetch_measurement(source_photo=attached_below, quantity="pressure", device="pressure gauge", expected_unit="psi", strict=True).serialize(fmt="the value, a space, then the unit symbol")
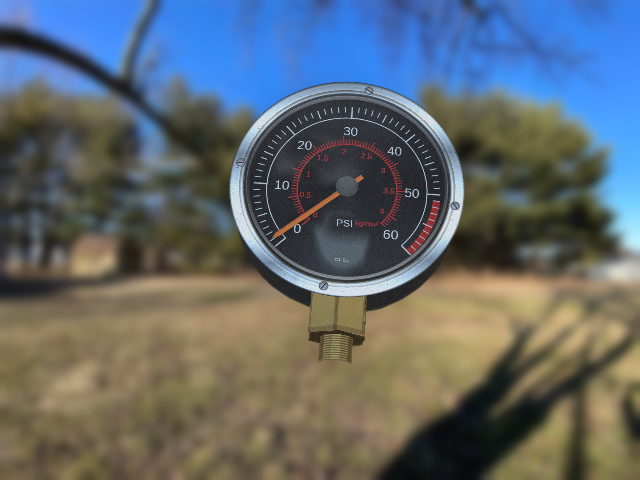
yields 1 psi
